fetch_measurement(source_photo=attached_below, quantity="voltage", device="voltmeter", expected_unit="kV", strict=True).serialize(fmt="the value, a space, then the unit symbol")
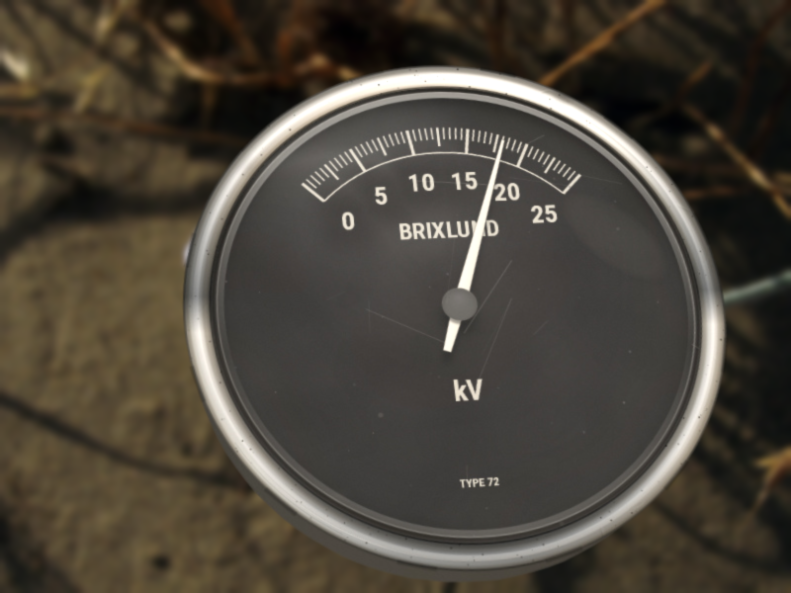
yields 18 kV
